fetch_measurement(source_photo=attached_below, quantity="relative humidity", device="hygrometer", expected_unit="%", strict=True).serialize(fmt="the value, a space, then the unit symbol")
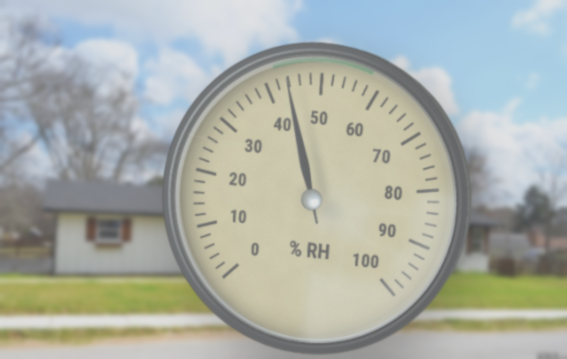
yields 44 %
